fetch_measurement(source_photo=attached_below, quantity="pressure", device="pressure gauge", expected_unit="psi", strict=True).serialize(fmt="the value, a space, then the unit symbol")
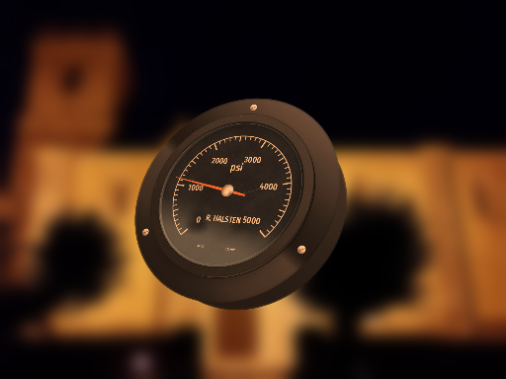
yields 1100 psi
